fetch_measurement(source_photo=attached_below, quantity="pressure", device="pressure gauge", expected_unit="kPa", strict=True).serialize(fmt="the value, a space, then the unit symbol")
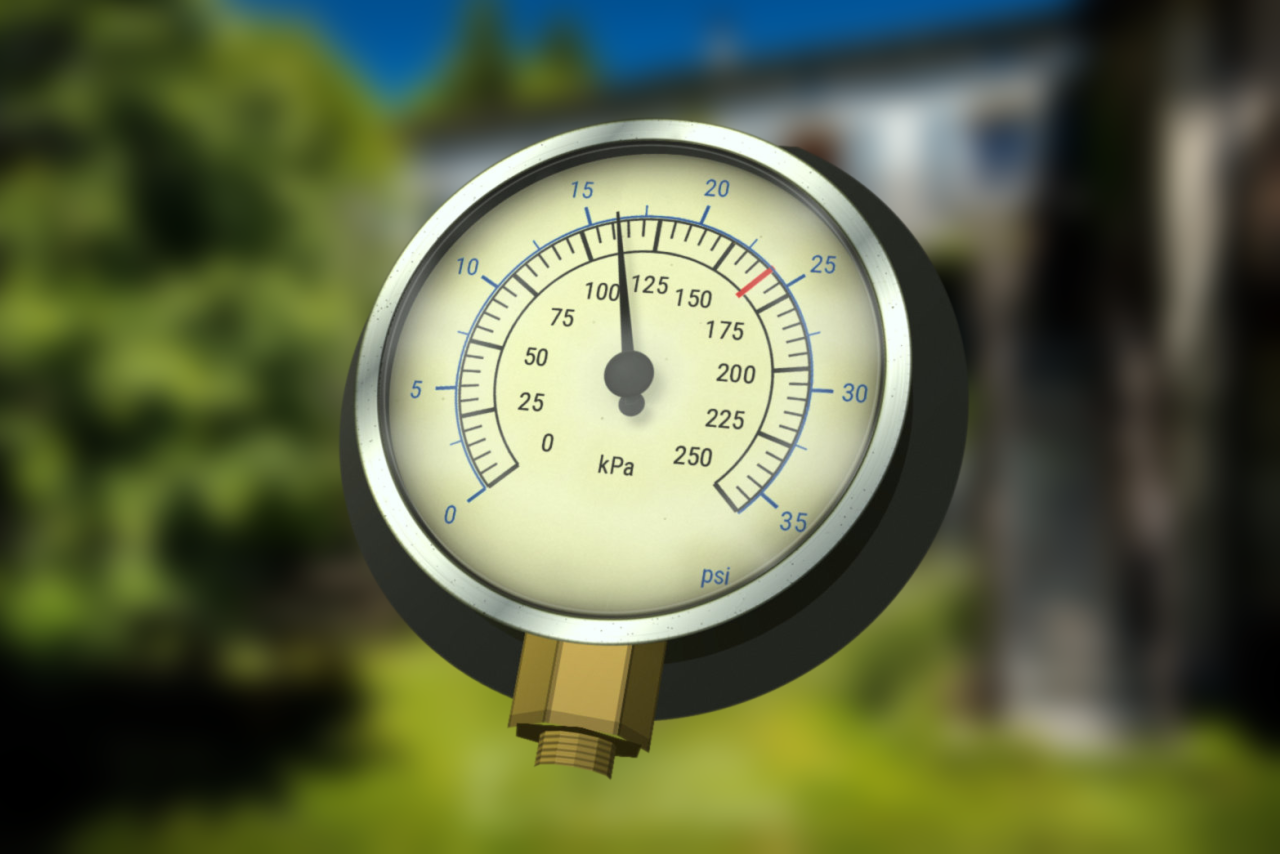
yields 112.5 kPa
